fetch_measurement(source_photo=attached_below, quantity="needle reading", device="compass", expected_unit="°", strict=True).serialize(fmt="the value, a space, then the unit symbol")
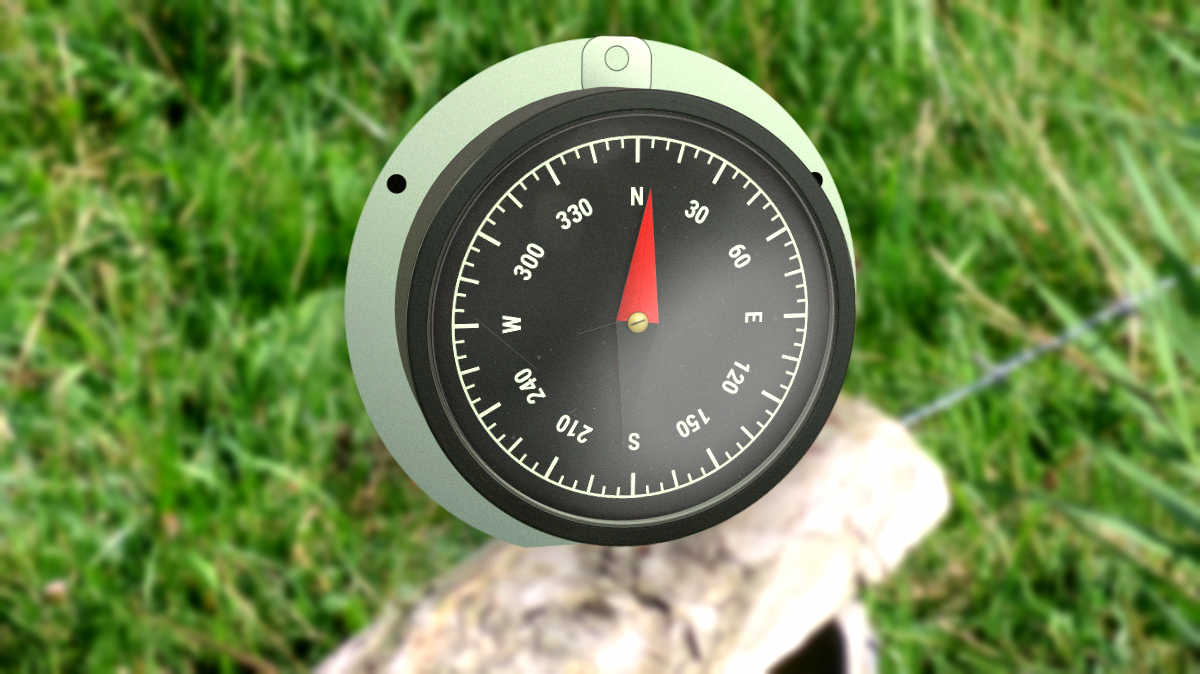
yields 5 °
